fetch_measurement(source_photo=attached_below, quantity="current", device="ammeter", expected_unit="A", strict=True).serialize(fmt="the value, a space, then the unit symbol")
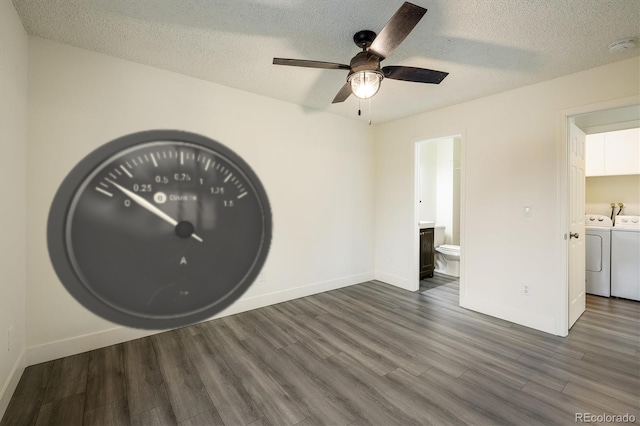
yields 0.1 A
